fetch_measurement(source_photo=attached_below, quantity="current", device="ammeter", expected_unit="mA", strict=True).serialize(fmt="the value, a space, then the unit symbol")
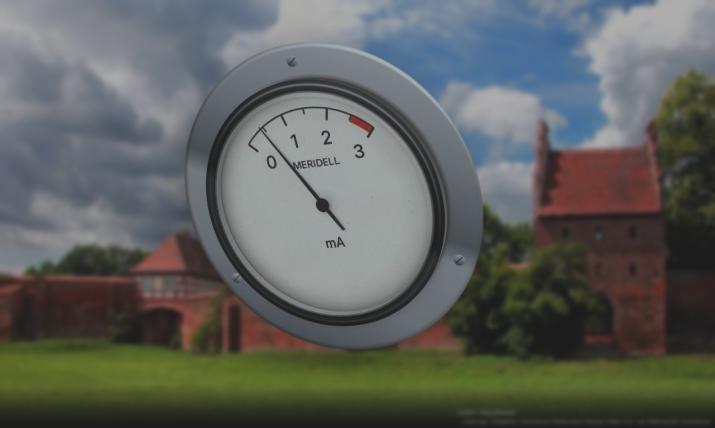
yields 0.5 mA
